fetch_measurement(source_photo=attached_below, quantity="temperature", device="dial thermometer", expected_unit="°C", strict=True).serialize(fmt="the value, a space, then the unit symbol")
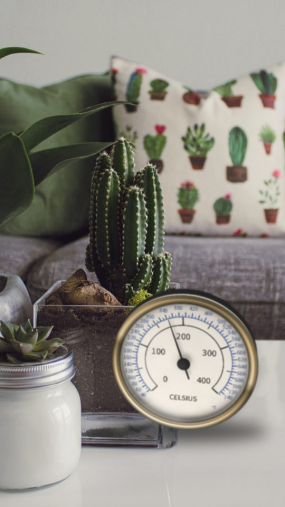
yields 175 °C
